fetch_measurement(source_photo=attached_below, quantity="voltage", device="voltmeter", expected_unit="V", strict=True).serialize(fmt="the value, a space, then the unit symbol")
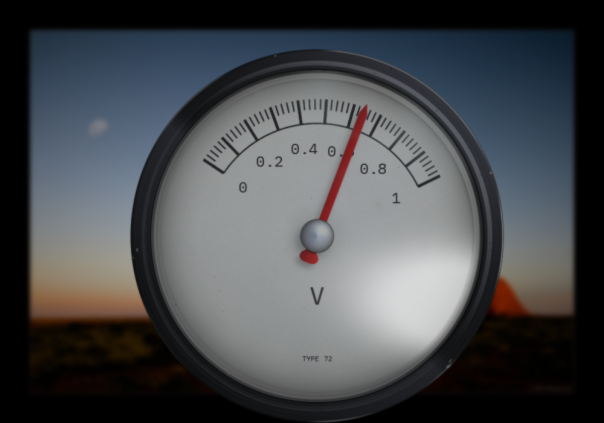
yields 0.64 V
